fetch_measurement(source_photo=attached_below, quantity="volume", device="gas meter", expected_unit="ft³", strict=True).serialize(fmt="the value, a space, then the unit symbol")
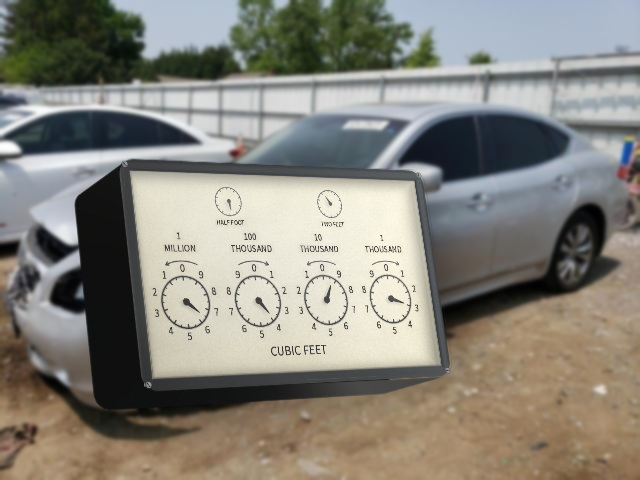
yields 639300 ft³
